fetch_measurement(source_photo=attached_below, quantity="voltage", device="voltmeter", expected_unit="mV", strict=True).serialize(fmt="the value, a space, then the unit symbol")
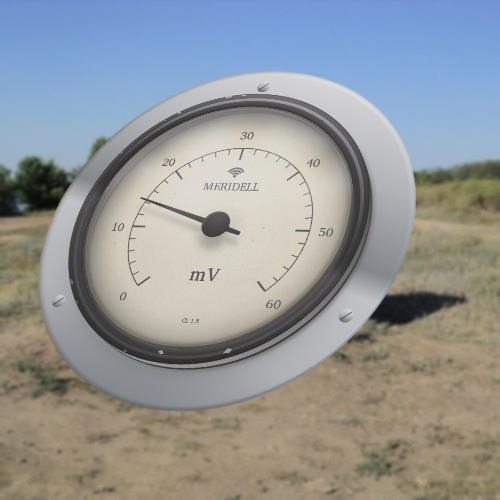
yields 14 mV
